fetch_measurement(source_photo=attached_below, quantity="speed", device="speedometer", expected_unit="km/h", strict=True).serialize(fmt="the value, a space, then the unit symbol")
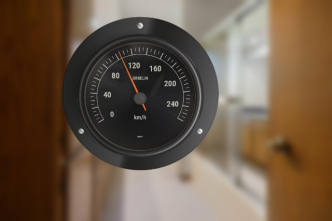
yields 105 km/h
